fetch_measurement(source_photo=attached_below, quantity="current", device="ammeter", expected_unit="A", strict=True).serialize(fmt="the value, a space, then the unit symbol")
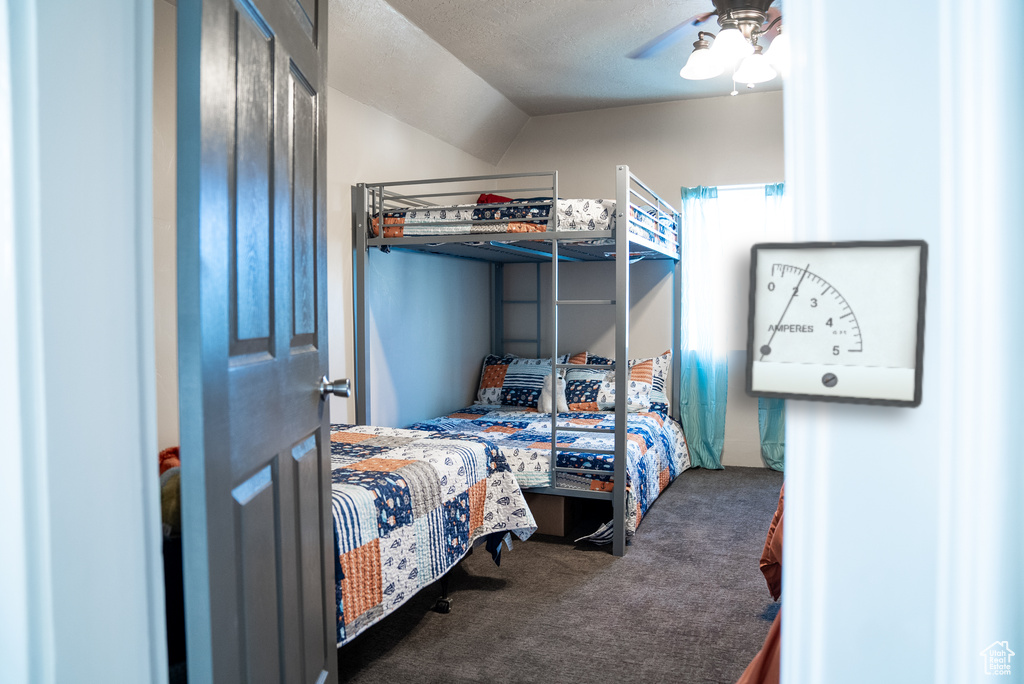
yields 2 A
